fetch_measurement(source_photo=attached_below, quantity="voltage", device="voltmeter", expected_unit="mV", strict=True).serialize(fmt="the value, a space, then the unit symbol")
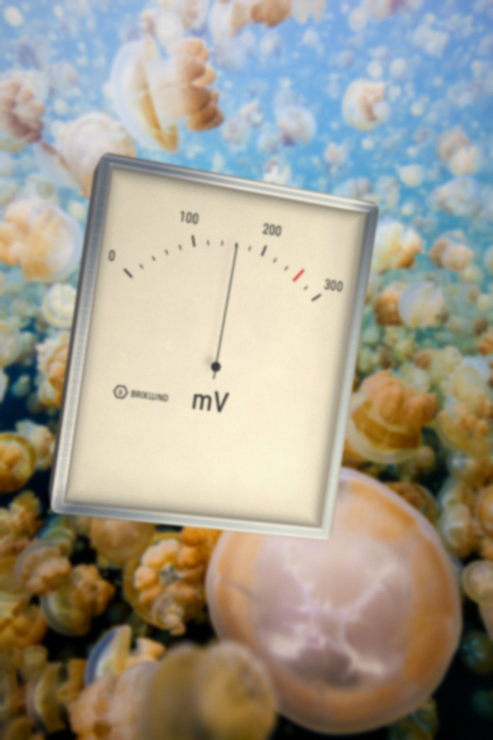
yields 160 mV
